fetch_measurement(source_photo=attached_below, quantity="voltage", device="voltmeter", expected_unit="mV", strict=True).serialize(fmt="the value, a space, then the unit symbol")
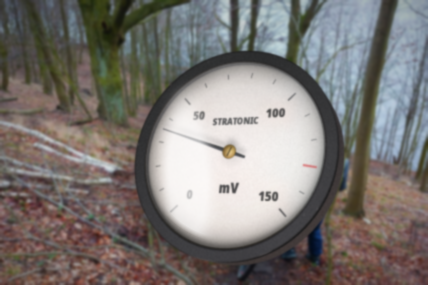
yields 35 mV
